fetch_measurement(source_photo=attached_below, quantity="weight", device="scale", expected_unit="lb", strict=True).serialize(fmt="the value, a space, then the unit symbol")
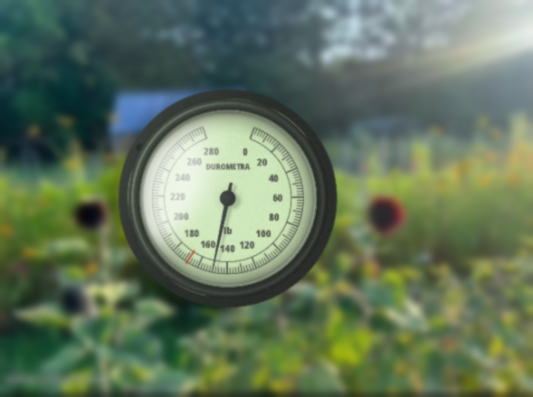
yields 150 lb
